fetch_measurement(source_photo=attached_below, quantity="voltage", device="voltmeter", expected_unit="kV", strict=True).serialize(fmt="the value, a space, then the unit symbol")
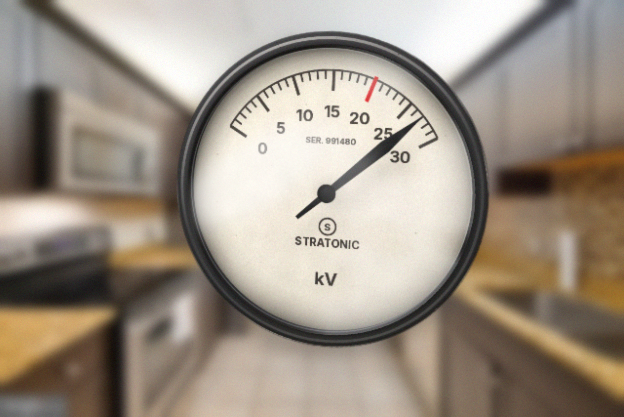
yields 27 kV
